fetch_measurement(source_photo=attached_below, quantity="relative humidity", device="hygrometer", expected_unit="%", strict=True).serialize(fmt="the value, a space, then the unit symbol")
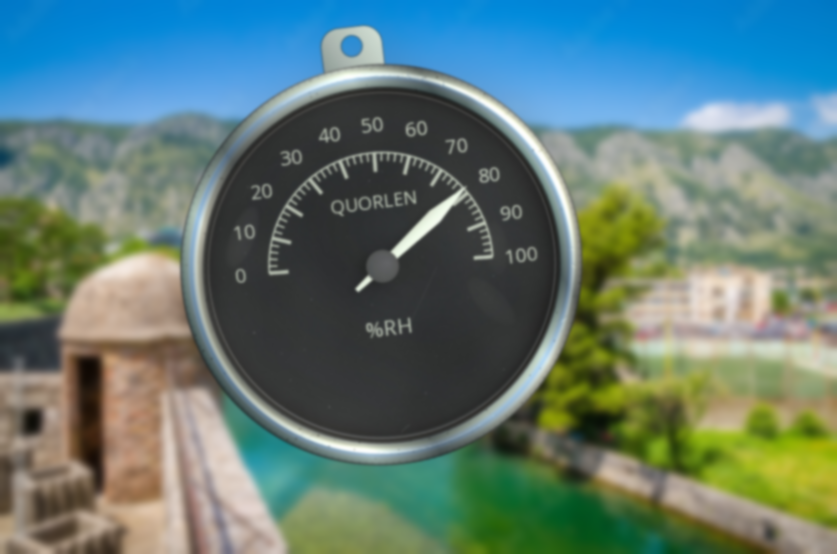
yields 78 %
